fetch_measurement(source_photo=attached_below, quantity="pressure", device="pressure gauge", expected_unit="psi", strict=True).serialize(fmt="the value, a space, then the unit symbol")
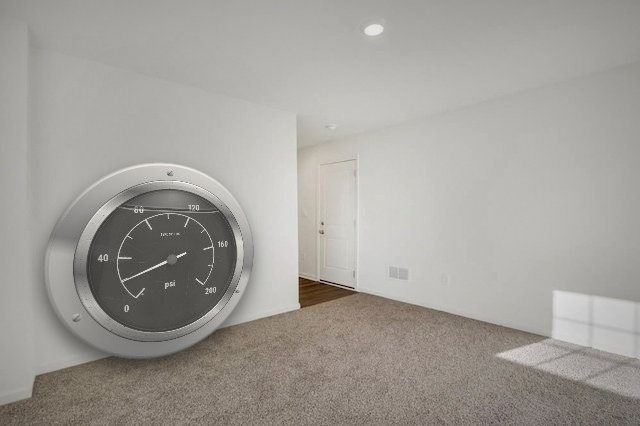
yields 20 psi
